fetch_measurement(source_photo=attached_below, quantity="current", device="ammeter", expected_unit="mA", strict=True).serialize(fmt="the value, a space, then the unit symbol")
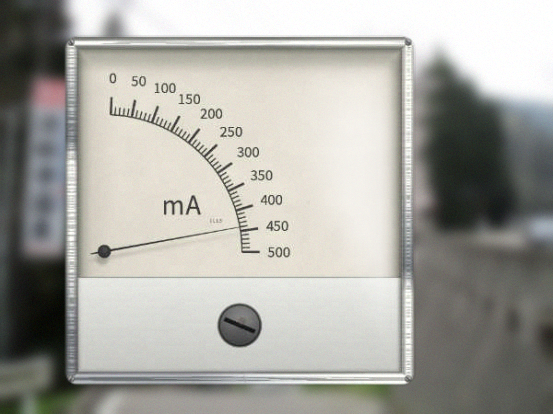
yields 440 mA
